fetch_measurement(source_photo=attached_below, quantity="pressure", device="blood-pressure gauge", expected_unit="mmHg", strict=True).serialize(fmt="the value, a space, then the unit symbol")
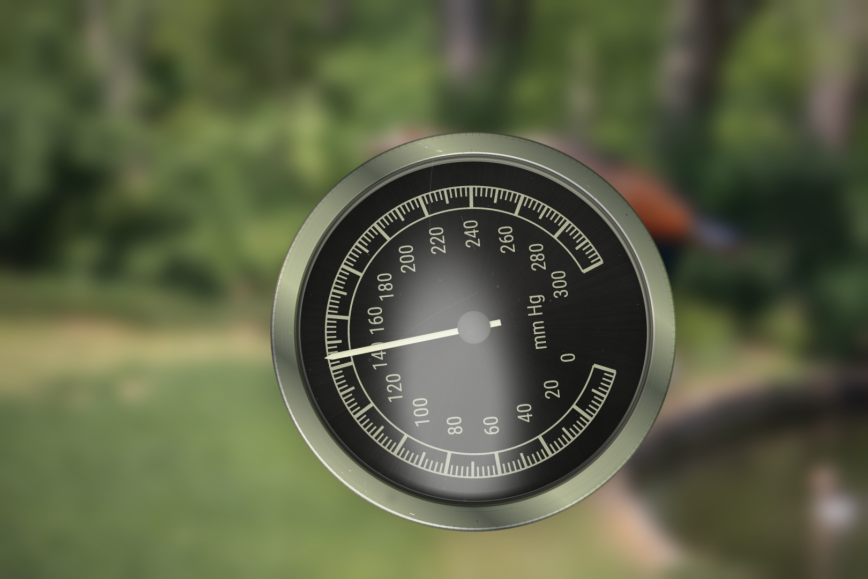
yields 144 mmHg
